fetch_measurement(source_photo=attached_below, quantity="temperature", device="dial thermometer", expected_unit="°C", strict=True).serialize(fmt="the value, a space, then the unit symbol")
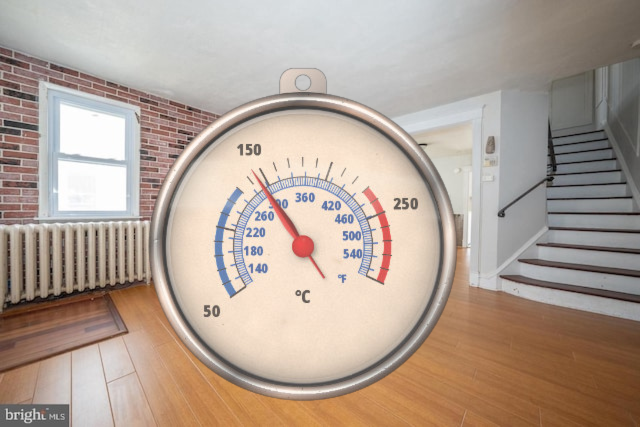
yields 145 °C
